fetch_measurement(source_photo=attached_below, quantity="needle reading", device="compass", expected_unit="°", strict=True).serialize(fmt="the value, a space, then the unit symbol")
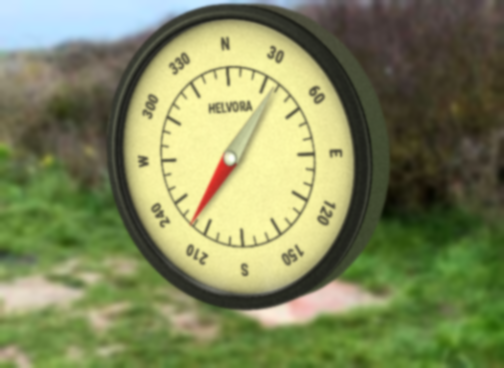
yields 220 °
